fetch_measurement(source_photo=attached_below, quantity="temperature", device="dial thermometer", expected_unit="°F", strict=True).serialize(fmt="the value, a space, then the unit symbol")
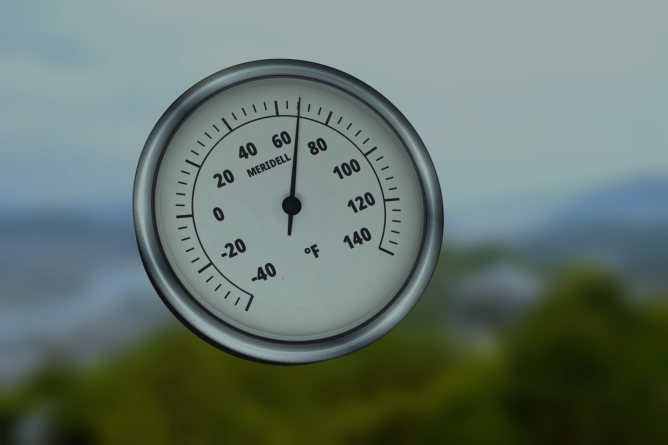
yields 68 °F
